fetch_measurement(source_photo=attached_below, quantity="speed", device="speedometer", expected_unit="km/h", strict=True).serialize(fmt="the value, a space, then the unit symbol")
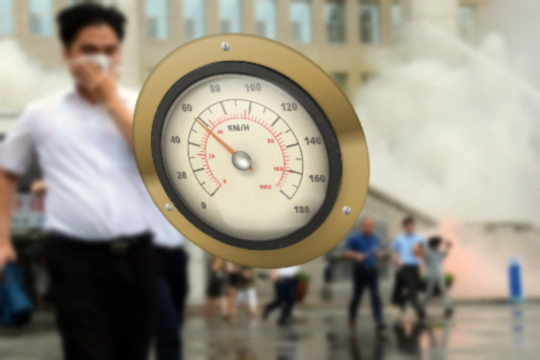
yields 60 km/h
